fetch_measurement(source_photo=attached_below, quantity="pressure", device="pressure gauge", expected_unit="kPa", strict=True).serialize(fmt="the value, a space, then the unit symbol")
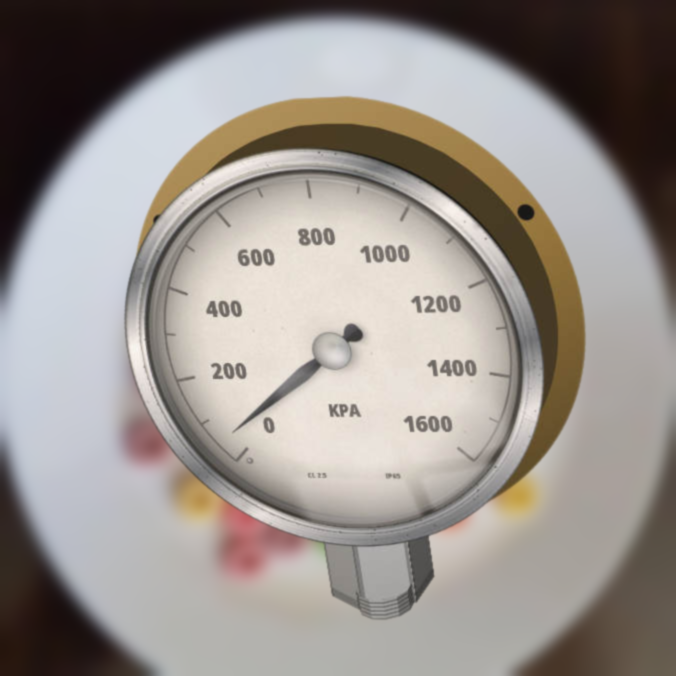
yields 50 kPa
